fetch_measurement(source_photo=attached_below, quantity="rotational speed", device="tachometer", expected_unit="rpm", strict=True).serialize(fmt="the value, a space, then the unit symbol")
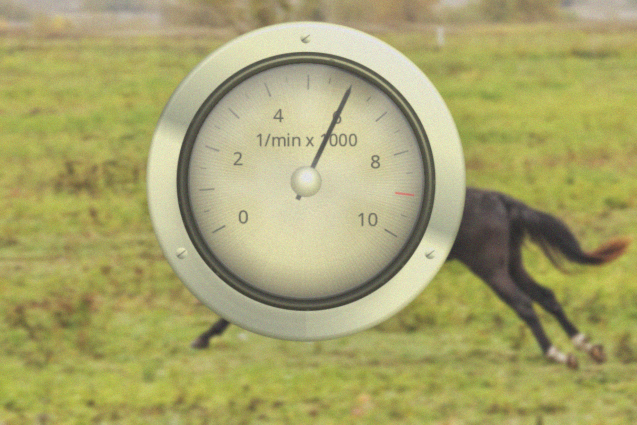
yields 6000 rpm
